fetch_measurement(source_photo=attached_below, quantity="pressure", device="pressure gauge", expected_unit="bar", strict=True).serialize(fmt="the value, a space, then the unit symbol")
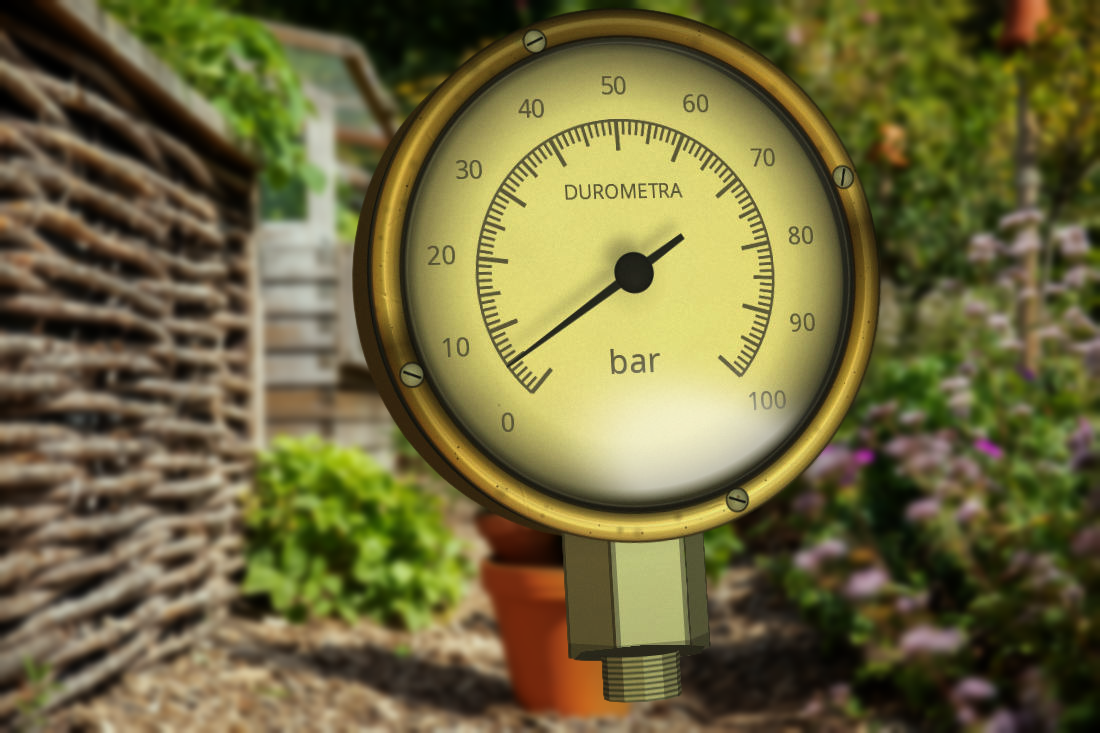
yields 5 bar
